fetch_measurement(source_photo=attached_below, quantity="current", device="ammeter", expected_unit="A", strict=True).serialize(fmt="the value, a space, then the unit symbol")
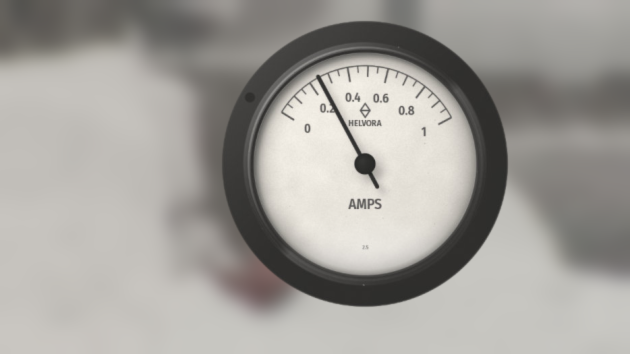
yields 0.25 A
